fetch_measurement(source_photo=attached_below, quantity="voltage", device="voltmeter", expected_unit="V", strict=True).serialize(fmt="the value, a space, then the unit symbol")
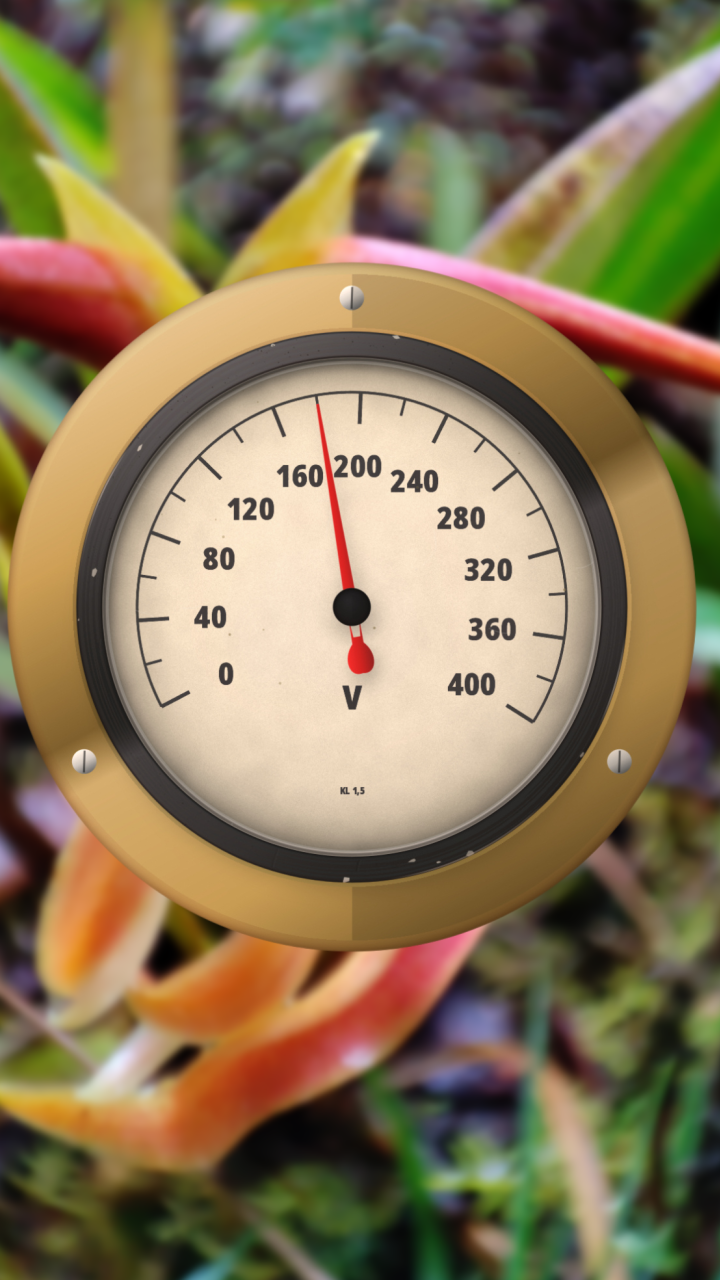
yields 180 V
